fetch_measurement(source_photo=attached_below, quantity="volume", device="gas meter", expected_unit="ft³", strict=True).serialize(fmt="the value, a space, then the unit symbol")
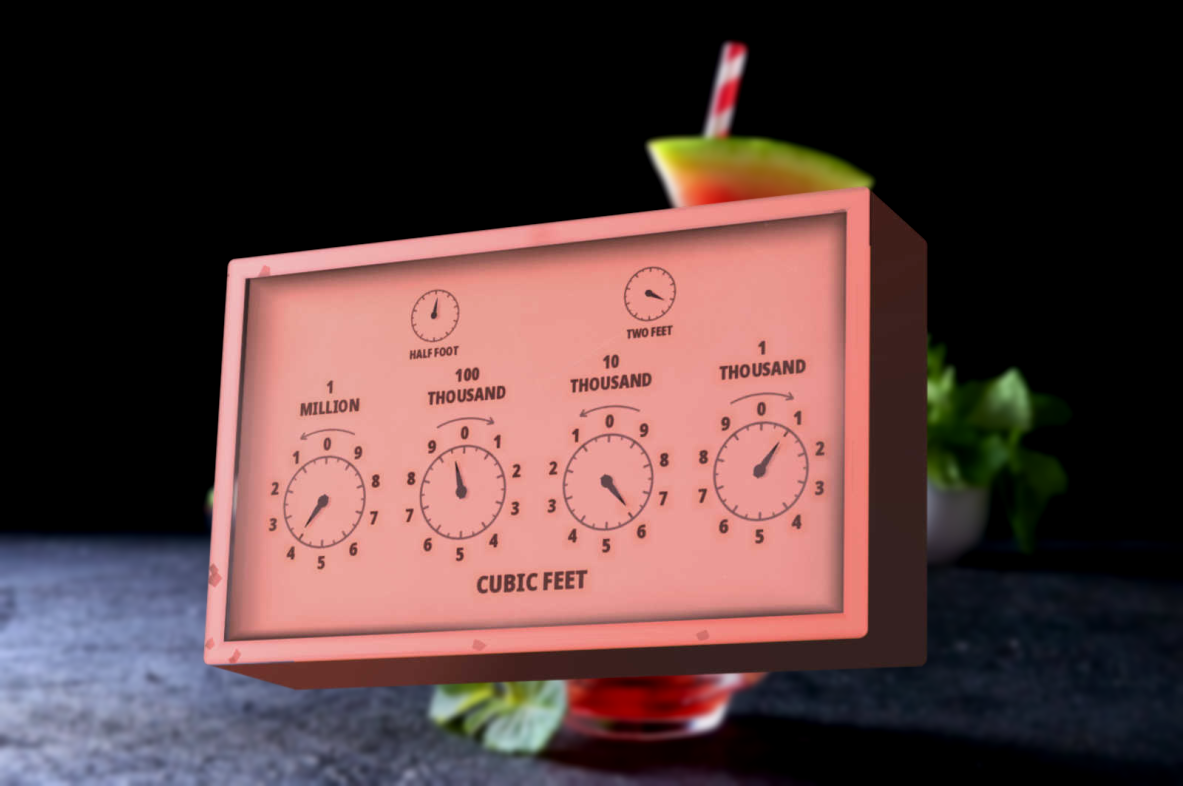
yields 396100 ft³
